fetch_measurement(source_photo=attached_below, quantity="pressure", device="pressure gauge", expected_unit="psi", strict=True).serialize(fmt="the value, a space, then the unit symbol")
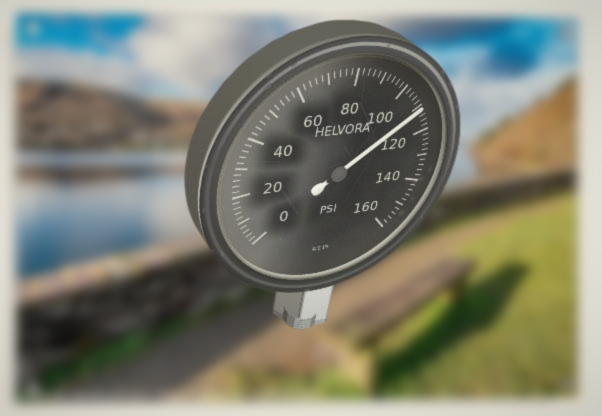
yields 110 psi
